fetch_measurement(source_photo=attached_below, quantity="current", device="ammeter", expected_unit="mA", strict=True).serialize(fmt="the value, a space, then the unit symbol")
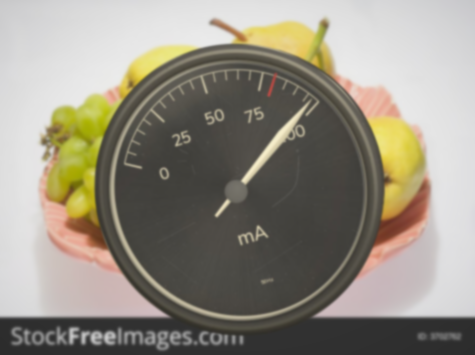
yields 97.5 mA
